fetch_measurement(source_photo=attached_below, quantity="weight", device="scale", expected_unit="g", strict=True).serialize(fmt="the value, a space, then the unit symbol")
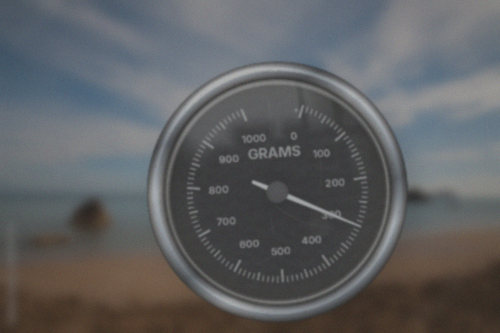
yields 300 g
